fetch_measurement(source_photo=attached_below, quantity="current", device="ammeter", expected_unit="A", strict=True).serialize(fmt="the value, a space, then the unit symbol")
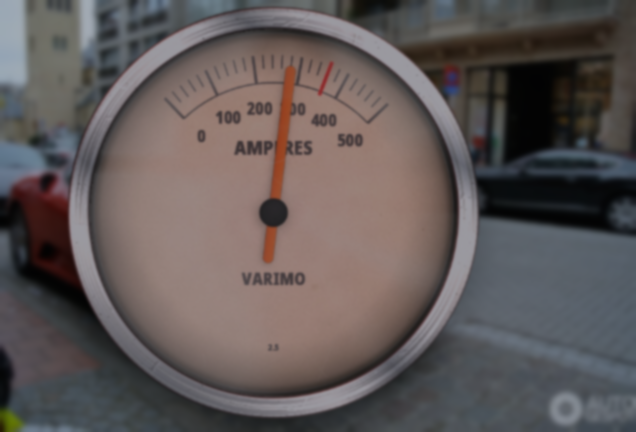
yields 280 A
